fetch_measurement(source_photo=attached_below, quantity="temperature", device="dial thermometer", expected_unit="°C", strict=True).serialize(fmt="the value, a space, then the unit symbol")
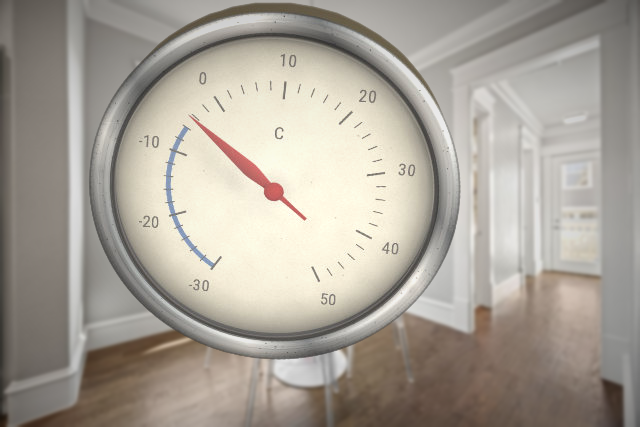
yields -4 °C
